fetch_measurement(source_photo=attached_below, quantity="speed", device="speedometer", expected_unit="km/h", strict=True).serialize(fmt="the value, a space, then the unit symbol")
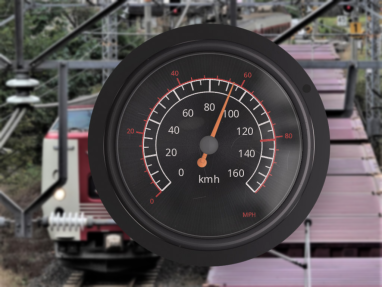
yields 92.5 km/h
